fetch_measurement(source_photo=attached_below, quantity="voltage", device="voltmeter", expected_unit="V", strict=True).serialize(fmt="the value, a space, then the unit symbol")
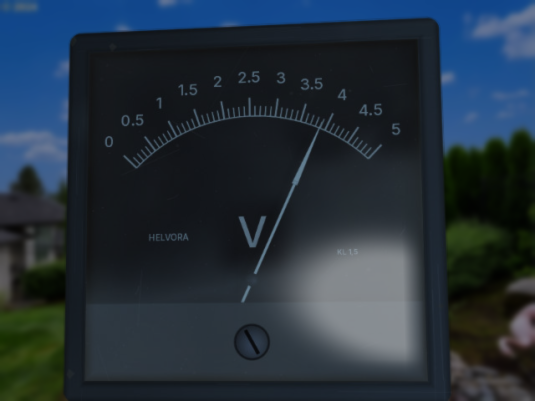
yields 3.9 V
